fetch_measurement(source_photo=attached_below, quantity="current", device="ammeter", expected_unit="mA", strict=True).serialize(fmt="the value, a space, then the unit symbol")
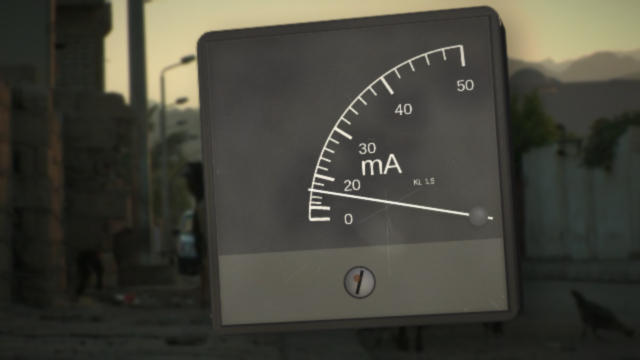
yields 16 mA
